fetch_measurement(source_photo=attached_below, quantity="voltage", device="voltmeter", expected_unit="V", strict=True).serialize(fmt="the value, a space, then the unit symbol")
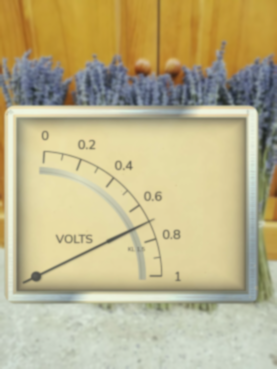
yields 0.7 V
